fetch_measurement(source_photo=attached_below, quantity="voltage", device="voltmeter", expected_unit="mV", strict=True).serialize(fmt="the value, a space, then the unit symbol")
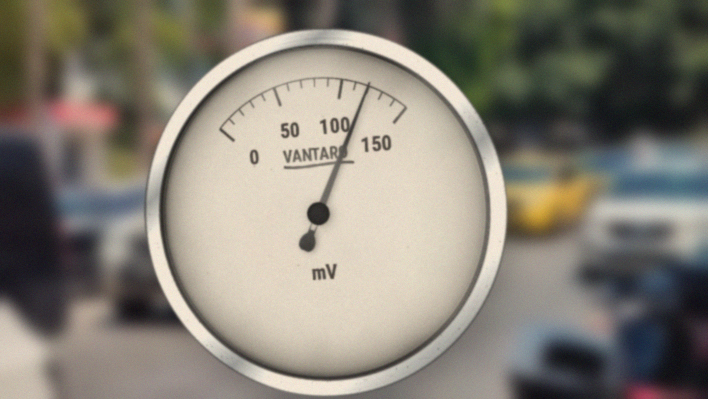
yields 120 mV
